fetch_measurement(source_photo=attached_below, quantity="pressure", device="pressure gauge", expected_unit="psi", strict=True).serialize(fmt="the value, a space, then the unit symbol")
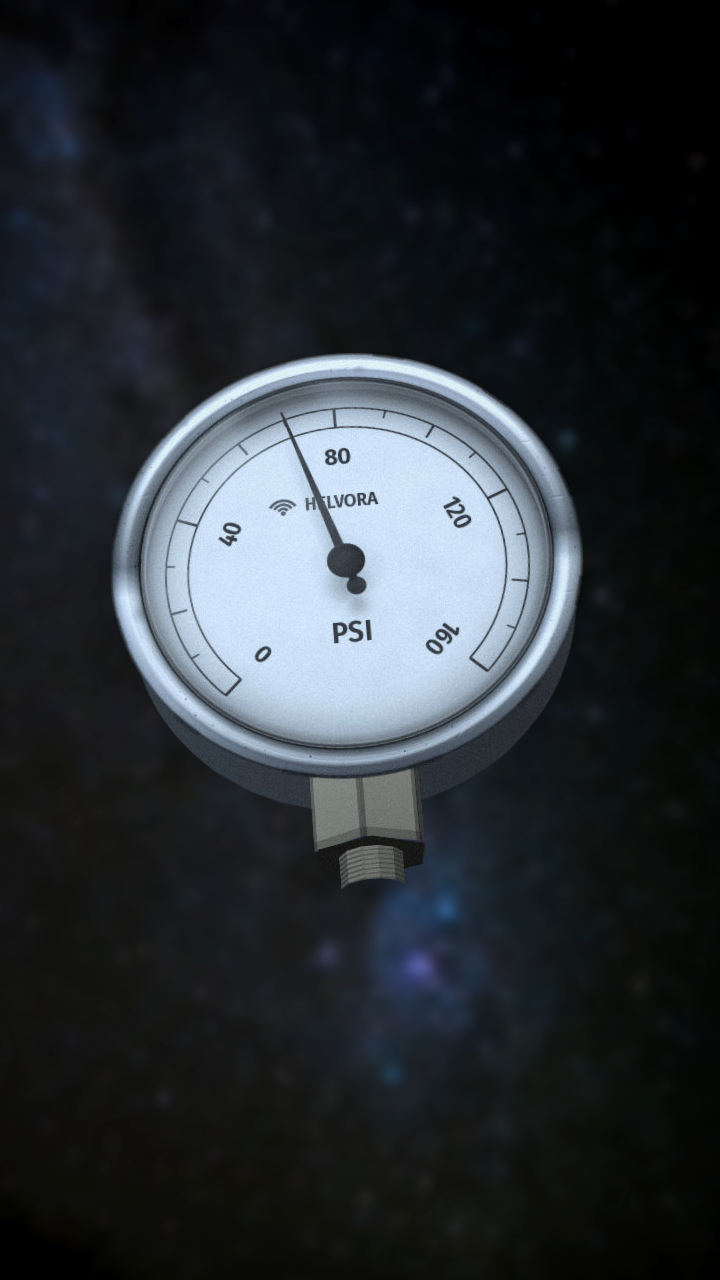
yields 70 psi
